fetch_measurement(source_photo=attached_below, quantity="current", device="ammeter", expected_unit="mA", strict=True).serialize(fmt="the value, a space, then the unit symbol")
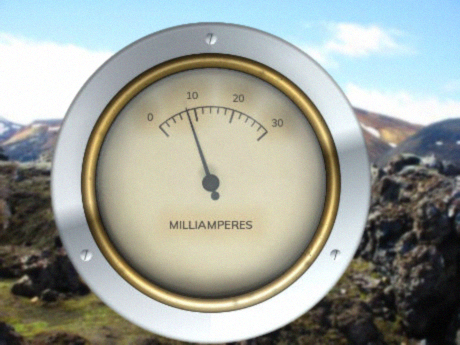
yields 8 mA
